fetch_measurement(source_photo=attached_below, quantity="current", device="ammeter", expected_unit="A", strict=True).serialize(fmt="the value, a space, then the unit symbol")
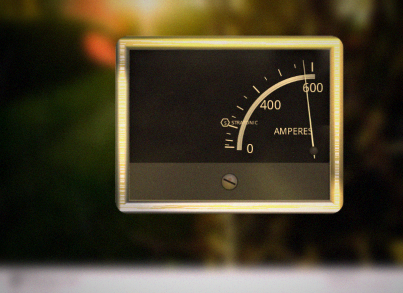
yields 575 A
